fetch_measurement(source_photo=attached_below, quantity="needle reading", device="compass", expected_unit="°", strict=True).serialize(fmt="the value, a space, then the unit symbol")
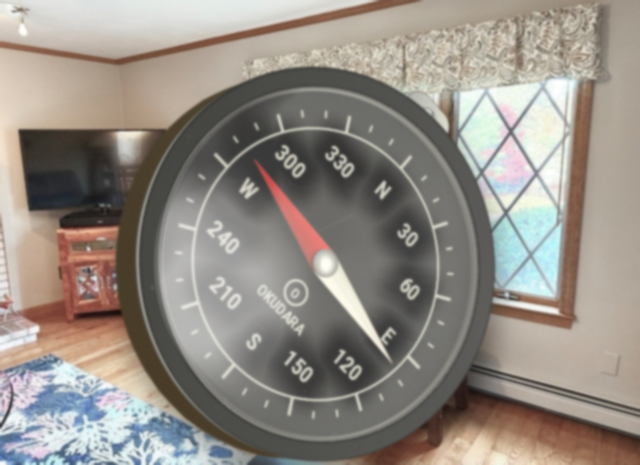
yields 280 °
